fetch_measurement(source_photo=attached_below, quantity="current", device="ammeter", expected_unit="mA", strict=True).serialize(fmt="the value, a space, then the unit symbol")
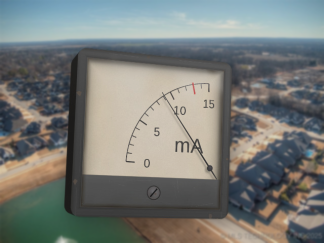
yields 9 mA
